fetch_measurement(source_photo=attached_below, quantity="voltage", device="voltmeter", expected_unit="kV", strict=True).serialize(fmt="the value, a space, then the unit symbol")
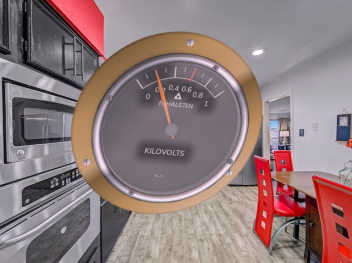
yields 0.2 kV
